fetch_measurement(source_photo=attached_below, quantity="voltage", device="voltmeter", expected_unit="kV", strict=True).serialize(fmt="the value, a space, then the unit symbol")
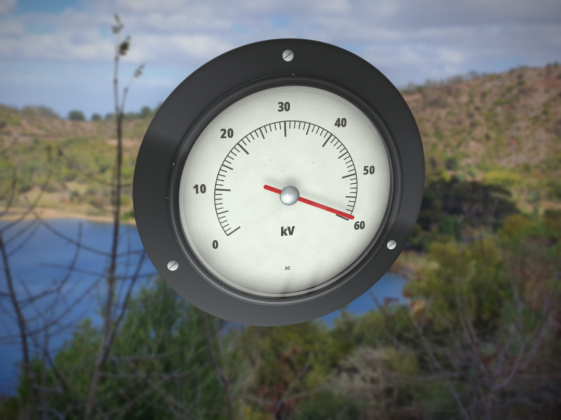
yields 59 kV
